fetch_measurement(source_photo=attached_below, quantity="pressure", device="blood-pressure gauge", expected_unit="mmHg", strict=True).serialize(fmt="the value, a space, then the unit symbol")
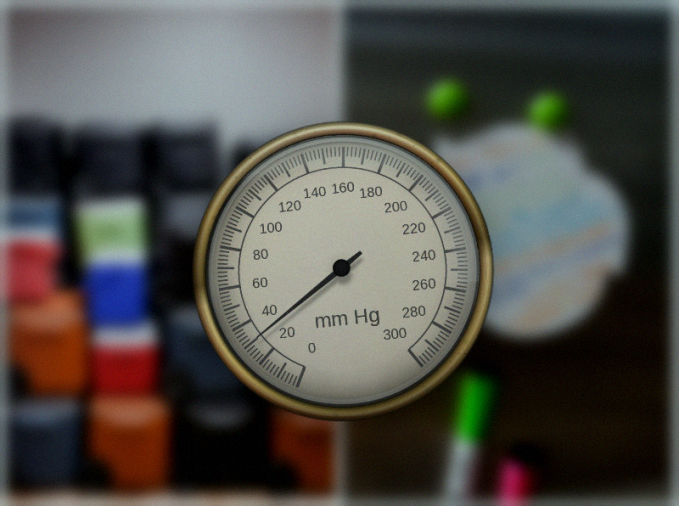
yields 30 mmHg
